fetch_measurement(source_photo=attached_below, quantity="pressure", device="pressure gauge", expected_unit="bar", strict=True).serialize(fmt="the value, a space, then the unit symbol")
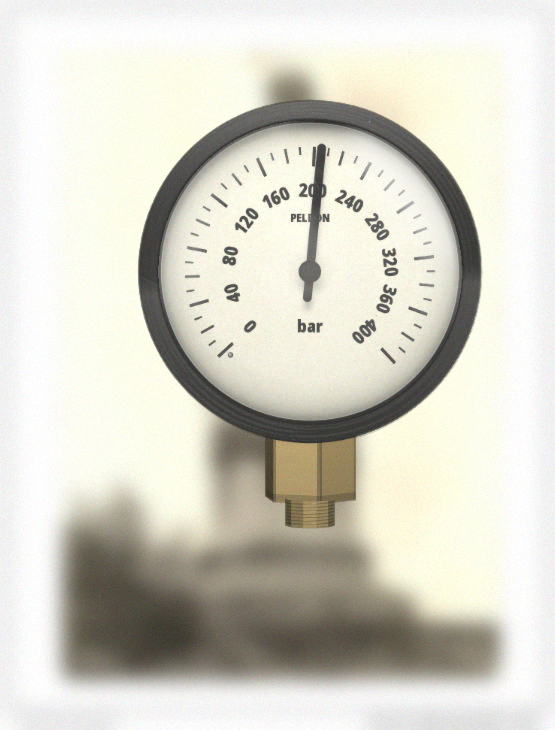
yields 205 bar
